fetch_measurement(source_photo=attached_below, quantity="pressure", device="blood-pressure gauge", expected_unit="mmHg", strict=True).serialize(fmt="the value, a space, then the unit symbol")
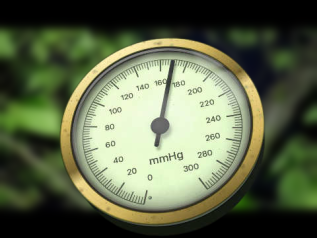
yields 170 mmHg
